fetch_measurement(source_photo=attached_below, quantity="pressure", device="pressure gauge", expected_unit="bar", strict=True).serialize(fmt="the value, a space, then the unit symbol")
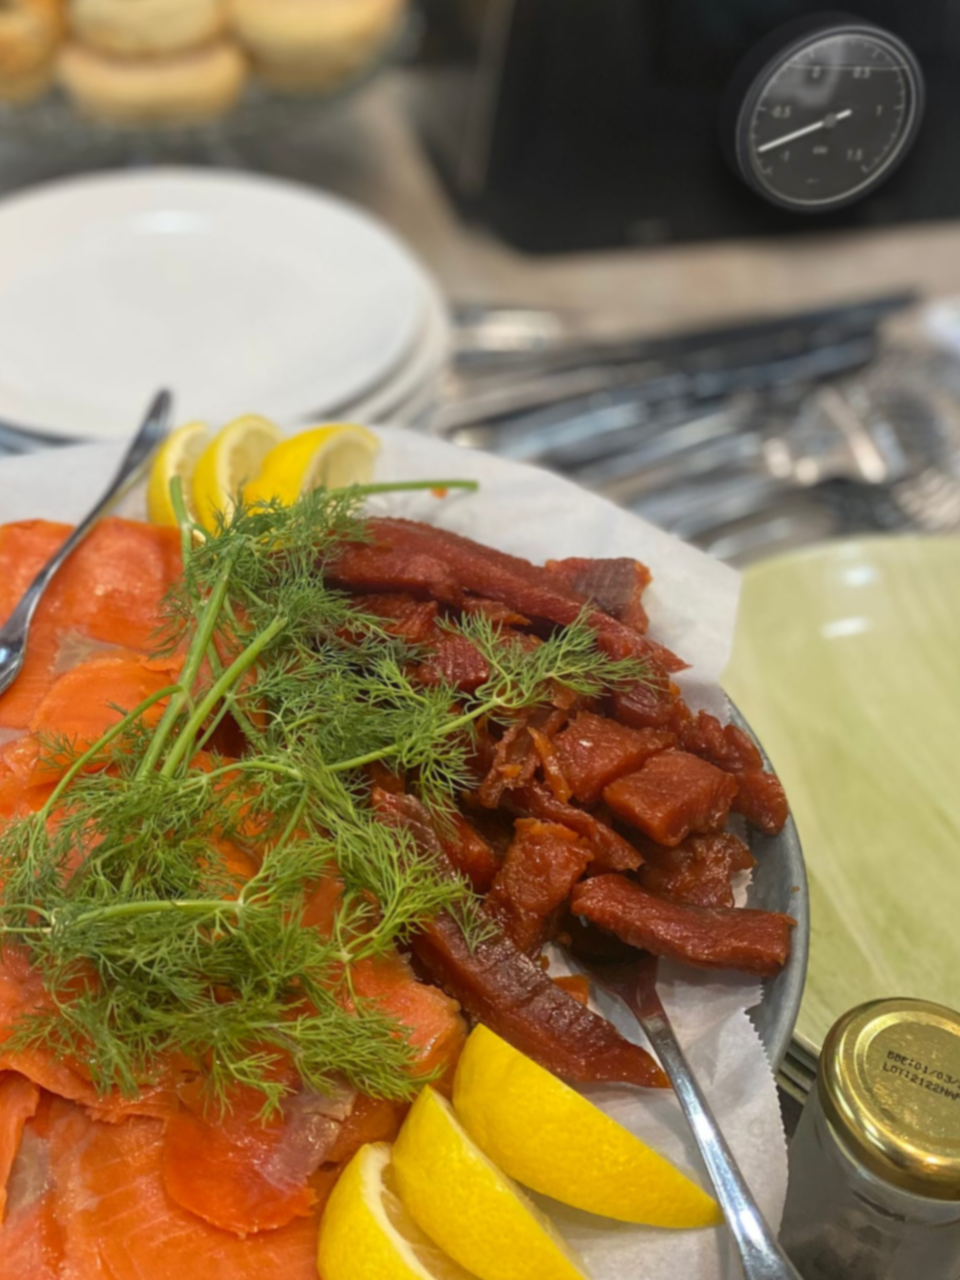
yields -0.8 bar
